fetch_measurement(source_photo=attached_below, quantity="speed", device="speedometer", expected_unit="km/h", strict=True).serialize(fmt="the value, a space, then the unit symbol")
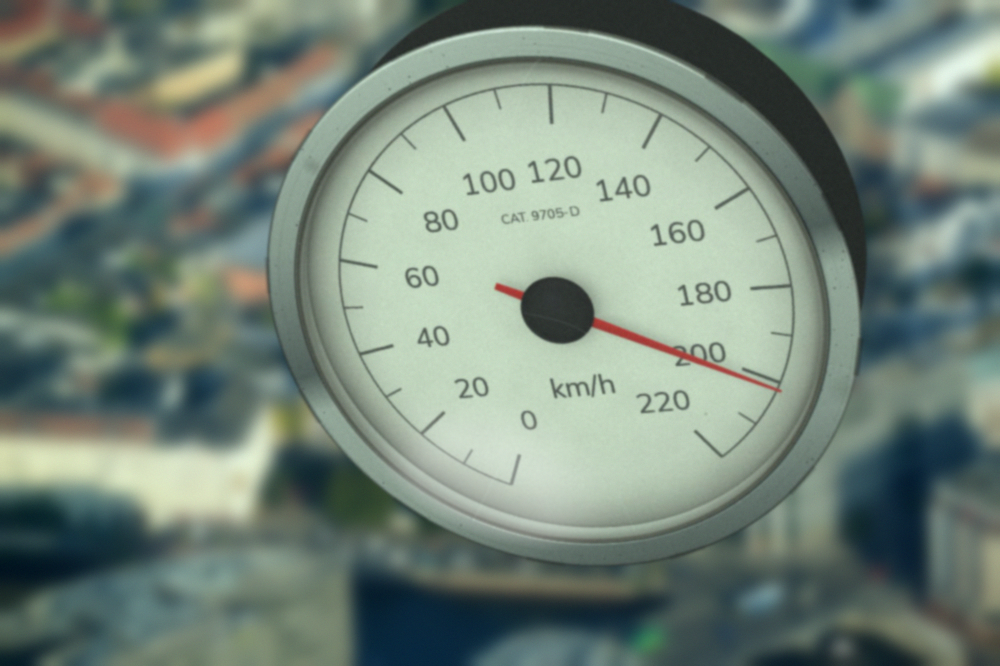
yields 200 km/h
